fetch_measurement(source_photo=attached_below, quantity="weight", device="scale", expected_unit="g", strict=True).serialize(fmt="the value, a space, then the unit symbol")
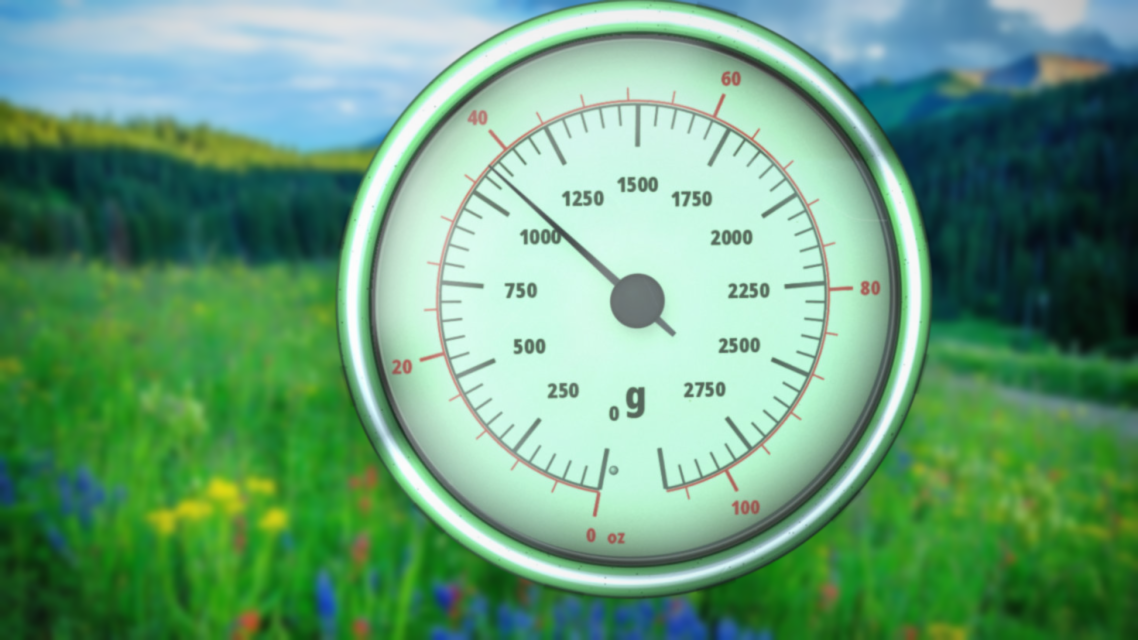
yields 1075 g
